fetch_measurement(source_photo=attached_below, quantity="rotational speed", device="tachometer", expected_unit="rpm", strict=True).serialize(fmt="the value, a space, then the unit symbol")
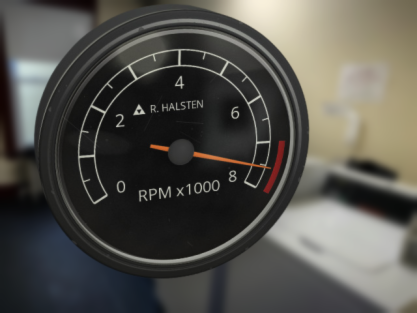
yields 7500 rpm
